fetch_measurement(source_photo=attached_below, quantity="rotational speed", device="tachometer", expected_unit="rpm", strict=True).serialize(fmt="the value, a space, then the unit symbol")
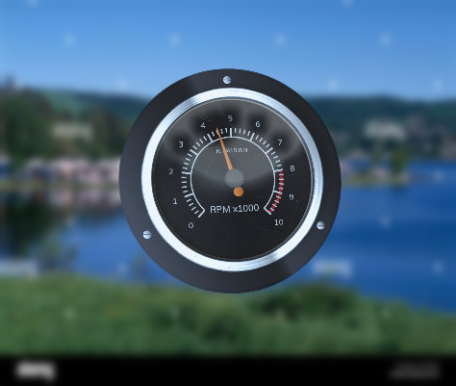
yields 4400 rpm
